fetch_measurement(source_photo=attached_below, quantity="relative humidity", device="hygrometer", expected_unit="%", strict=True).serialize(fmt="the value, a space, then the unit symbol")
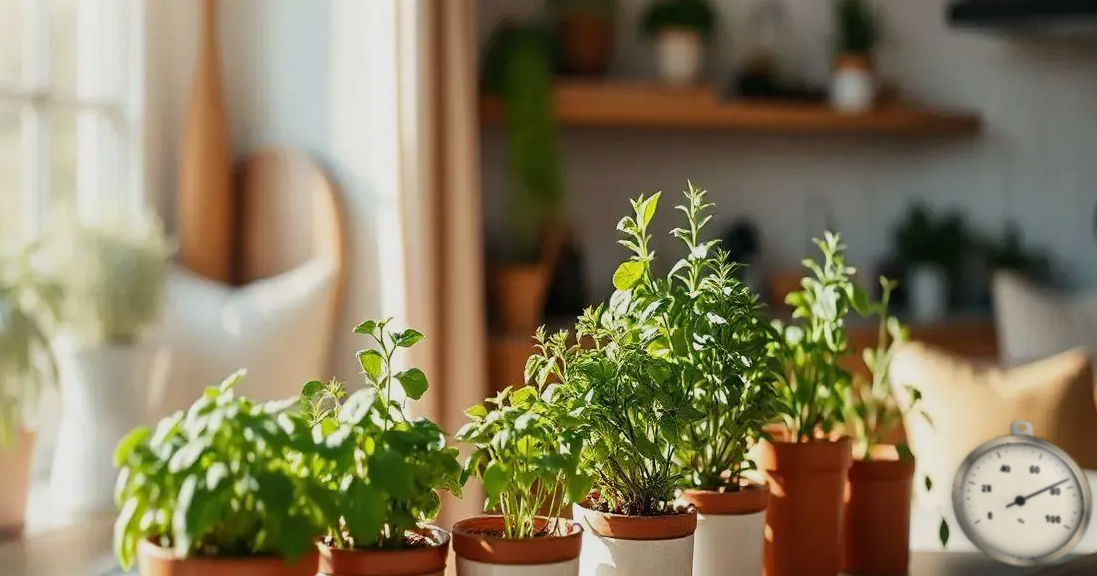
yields 76 %
